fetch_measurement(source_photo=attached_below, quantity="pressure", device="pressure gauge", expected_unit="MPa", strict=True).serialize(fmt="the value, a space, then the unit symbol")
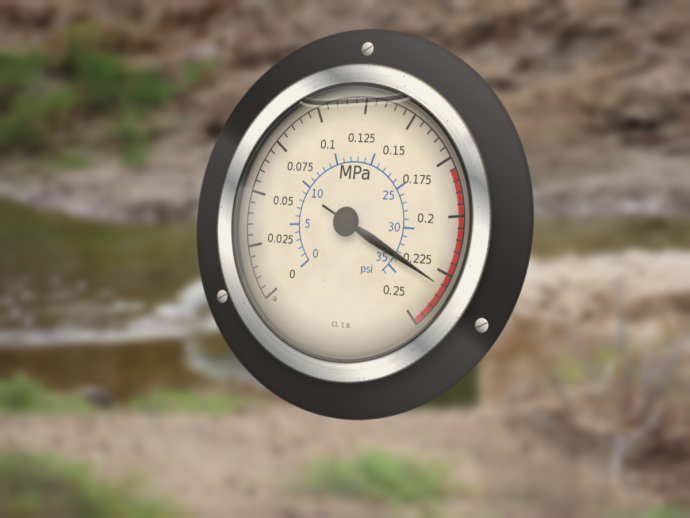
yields 0.23 MPa
